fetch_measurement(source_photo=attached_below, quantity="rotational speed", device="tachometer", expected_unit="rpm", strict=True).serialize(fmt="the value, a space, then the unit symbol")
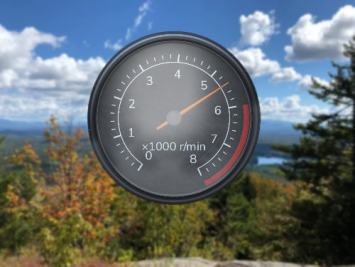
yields 5400 rpm
